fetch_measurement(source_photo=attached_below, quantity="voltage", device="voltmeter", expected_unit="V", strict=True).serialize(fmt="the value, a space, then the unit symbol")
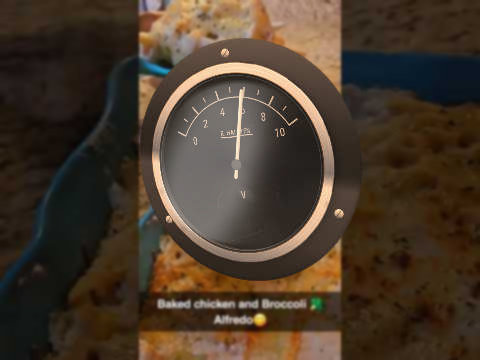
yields 6 V
